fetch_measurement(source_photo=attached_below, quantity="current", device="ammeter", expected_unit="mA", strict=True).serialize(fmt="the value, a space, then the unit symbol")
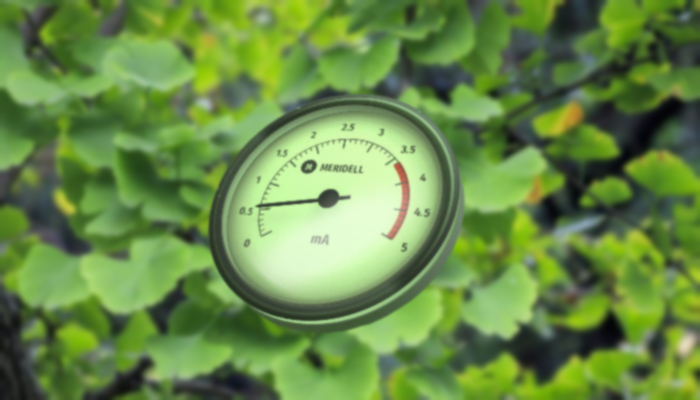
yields 0.5 mA
